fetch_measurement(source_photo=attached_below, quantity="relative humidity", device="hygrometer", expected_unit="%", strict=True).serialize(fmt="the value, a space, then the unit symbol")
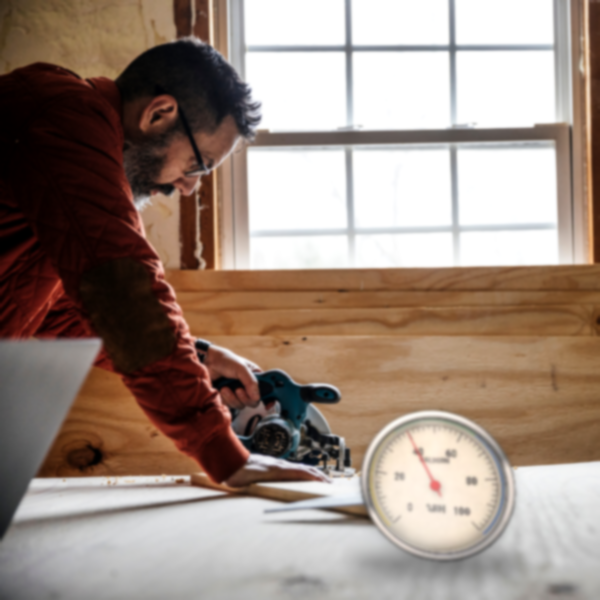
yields 40 %
